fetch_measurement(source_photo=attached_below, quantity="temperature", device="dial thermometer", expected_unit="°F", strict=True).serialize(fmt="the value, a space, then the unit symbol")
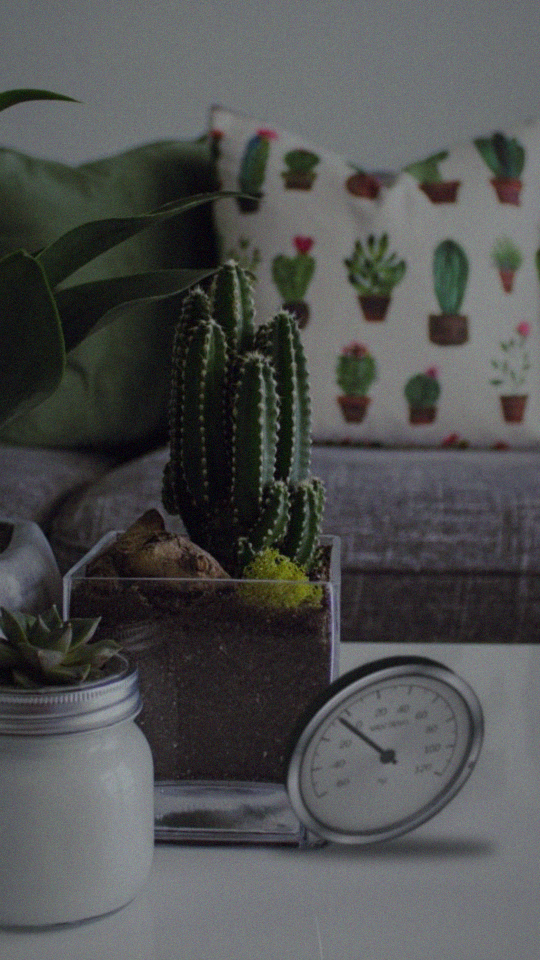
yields -5 °F
